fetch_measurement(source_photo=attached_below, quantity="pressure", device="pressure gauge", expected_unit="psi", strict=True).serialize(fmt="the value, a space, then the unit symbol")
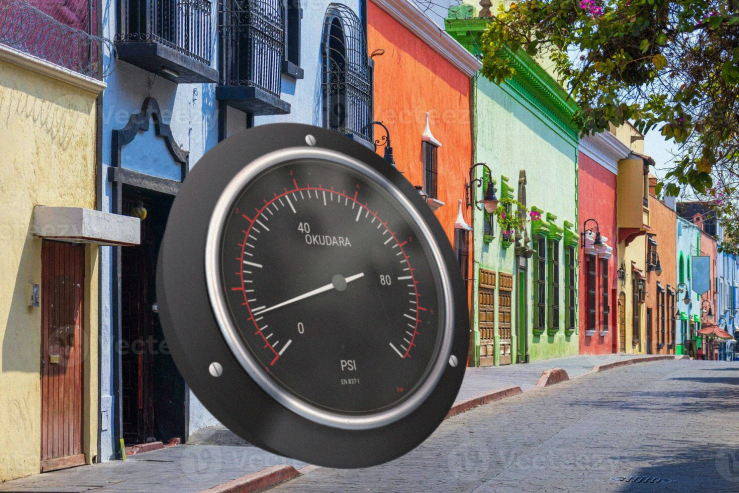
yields 9 psi
